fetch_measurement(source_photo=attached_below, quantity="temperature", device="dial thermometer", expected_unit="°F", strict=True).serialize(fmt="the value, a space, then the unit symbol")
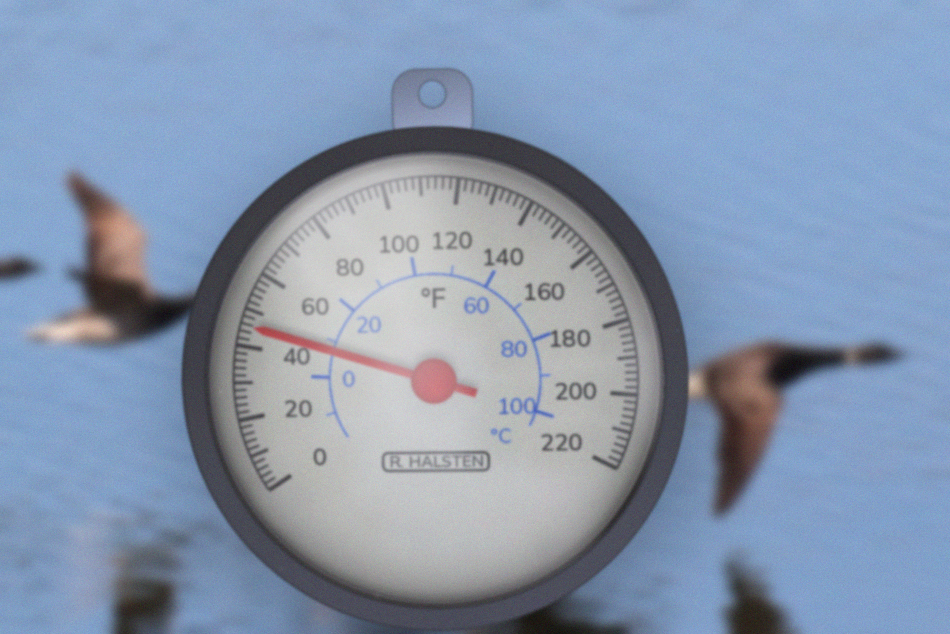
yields 46 °F
